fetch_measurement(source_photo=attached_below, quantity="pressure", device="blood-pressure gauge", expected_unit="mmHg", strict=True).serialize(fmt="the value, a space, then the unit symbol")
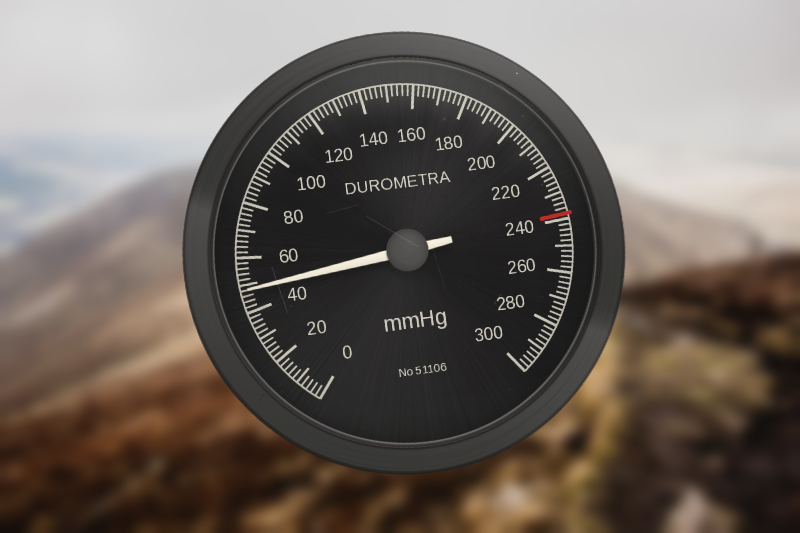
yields 48 mmHg
